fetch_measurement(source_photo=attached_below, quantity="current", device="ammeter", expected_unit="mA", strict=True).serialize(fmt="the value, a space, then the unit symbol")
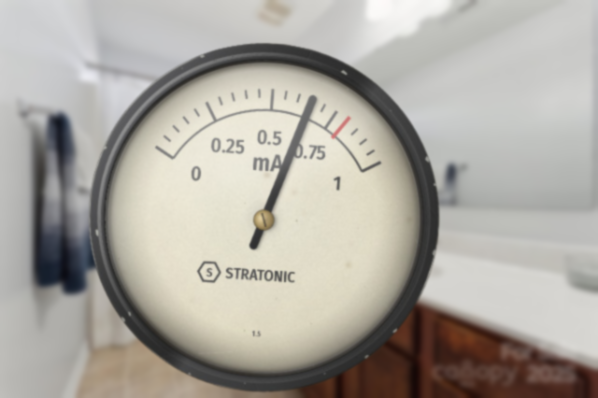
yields 0.65 mA
